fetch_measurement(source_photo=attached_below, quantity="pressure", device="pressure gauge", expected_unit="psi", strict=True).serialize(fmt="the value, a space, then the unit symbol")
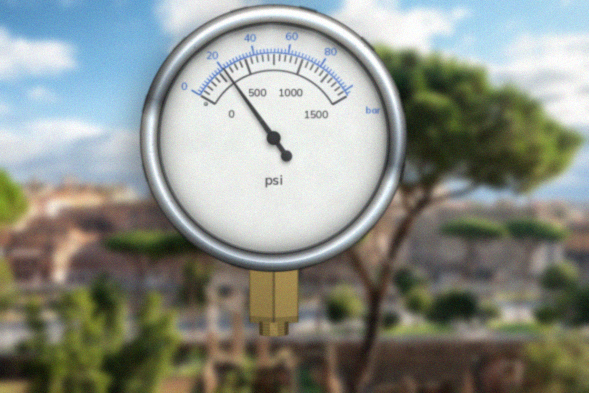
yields 300 psi
